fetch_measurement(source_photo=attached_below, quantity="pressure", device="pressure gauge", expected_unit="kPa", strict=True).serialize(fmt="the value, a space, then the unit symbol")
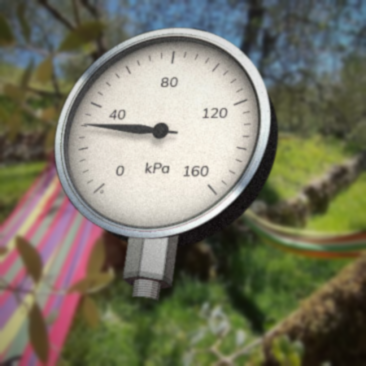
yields 30 kPa
